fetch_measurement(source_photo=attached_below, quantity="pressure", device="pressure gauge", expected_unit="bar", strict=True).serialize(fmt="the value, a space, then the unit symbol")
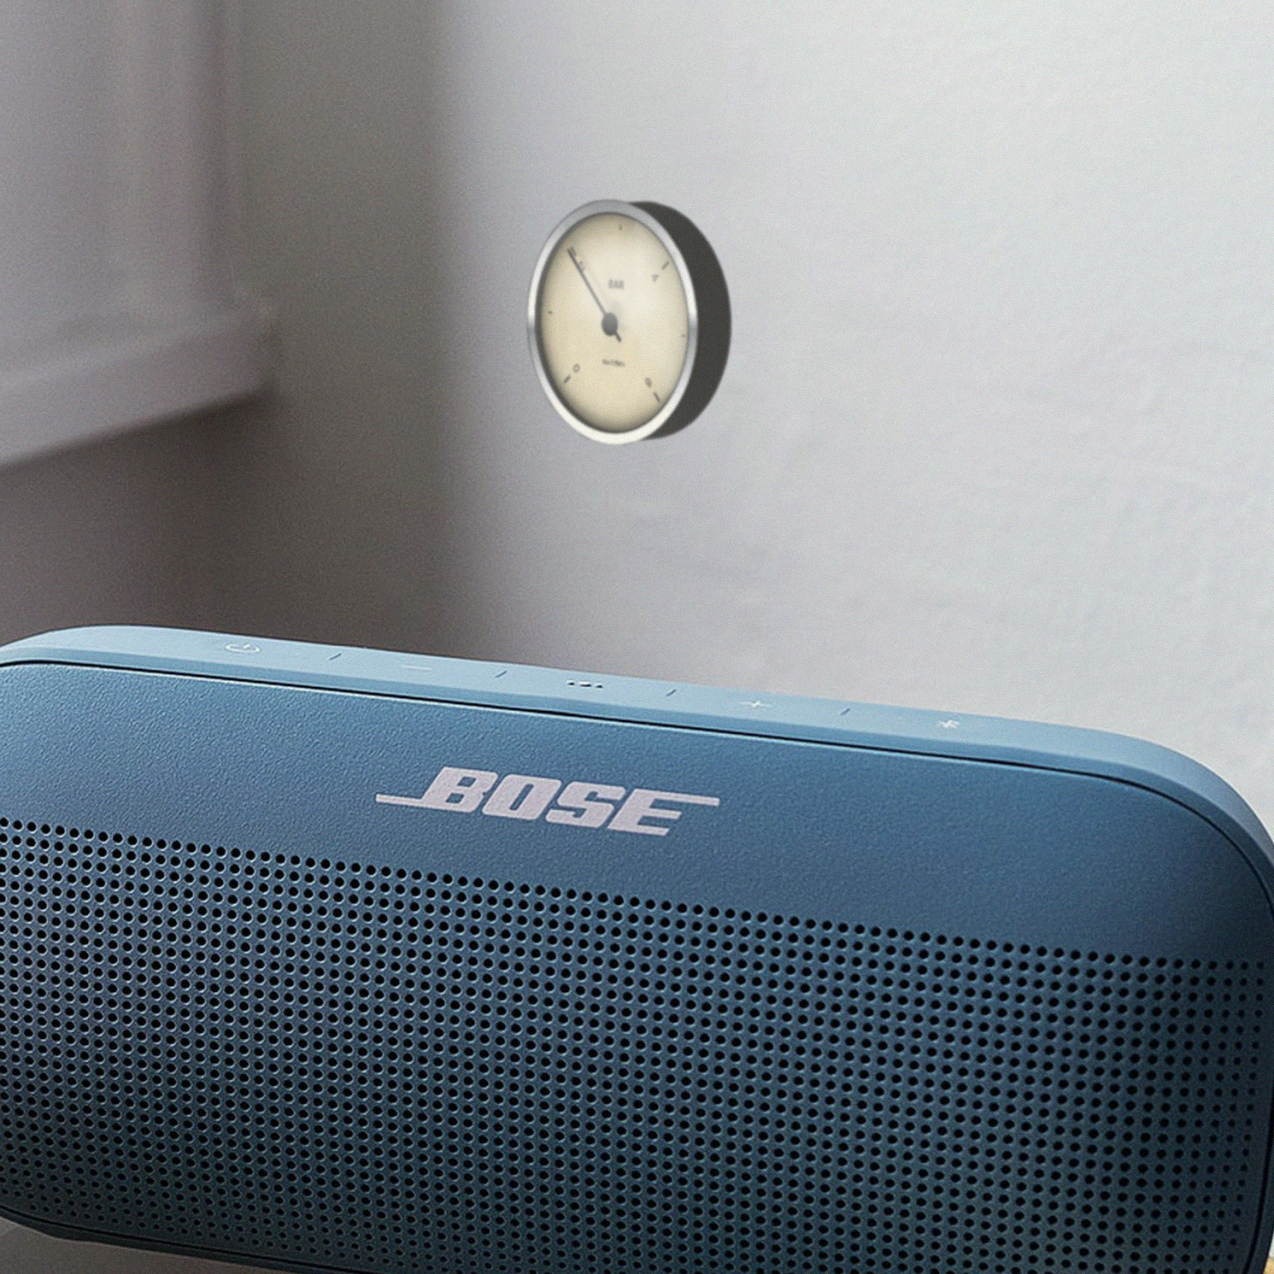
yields 2 bar
